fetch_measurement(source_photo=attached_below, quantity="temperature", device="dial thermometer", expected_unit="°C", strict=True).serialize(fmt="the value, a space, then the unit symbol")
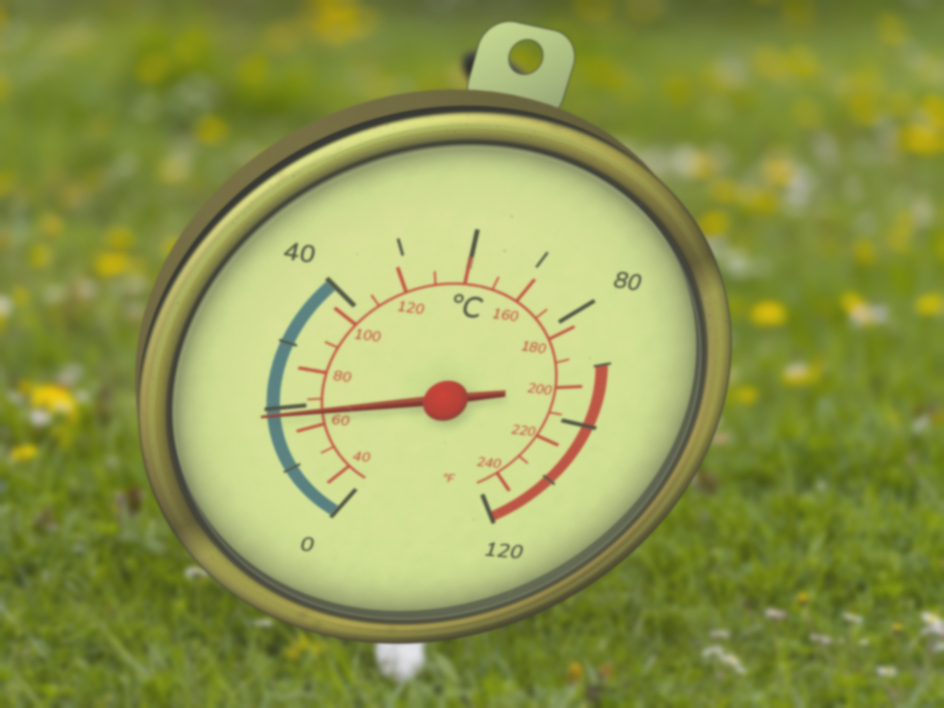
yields 20 °C
